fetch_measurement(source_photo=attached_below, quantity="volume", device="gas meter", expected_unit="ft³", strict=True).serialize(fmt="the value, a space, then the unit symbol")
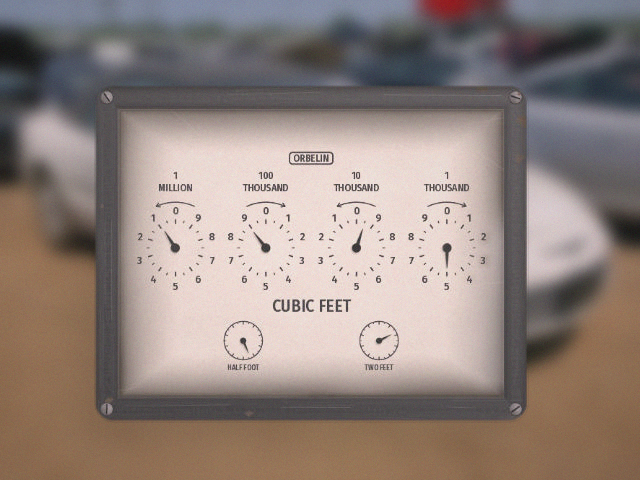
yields 89500 ft³
